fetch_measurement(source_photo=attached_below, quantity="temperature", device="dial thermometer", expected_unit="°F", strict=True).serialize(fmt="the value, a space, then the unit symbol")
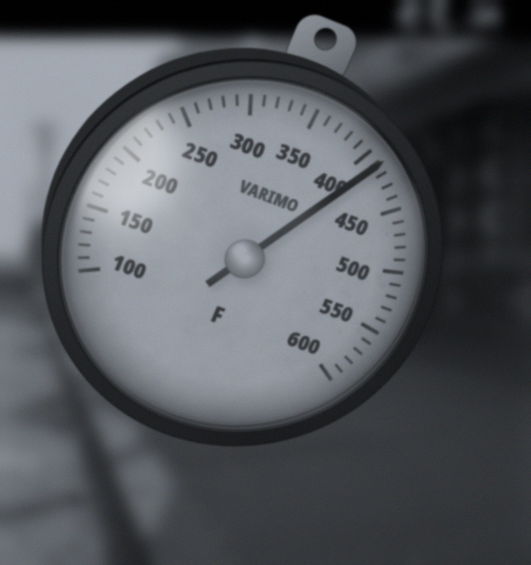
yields 410 °F
